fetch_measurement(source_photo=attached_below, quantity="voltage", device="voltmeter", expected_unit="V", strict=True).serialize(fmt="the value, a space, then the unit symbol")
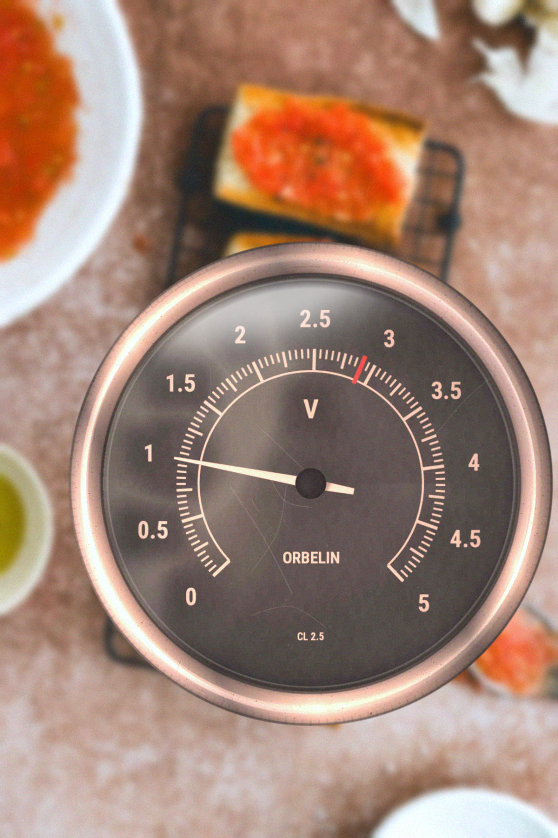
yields 1 V
